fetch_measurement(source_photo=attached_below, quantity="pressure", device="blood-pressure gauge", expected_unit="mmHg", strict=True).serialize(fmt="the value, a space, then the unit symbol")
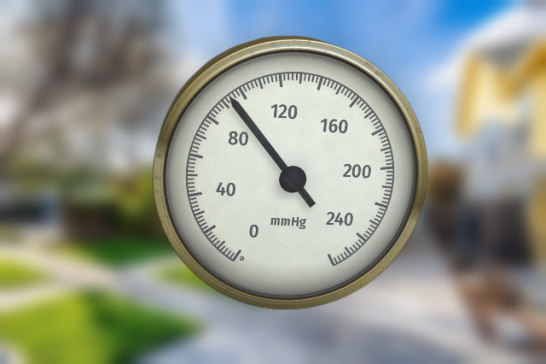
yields 94 mmHg
